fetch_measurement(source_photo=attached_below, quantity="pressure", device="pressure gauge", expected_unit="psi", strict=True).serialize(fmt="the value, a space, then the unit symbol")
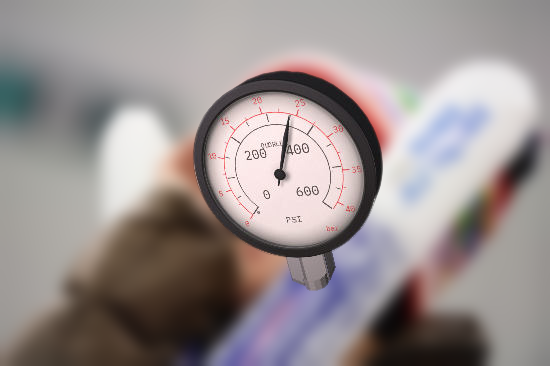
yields 350 psi
